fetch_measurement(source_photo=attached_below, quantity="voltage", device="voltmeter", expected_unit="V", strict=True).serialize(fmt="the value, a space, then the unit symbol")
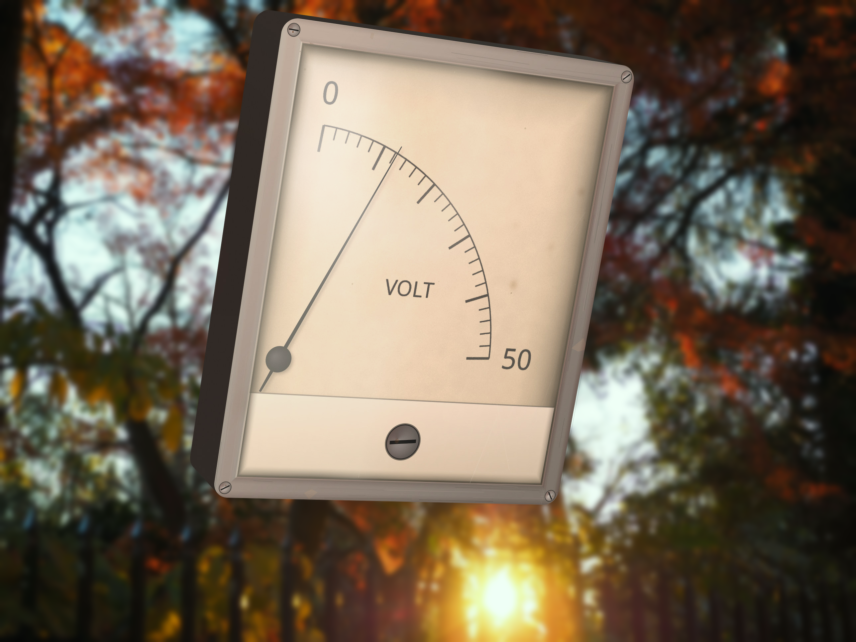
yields 12 V
